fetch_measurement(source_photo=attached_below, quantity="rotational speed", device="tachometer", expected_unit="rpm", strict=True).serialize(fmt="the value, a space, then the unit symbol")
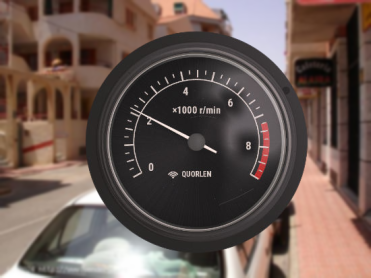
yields 2125 rpm
